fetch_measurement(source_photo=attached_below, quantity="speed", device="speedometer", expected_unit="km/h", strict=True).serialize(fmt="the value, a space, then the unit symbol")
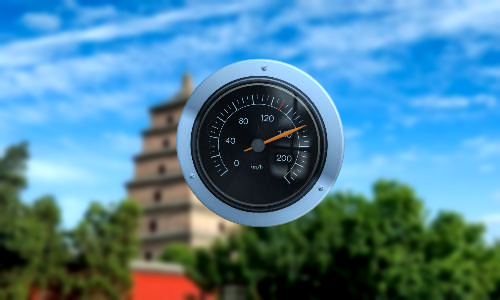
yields 160 km/h
